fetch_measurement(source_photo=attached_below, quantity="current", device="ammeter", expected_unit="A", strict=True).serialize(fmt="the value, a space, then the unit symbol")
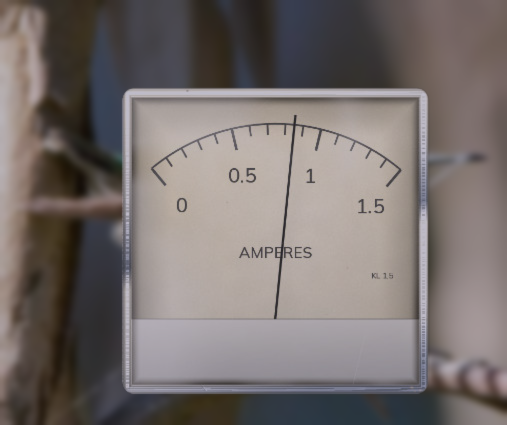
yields 0.85 A
